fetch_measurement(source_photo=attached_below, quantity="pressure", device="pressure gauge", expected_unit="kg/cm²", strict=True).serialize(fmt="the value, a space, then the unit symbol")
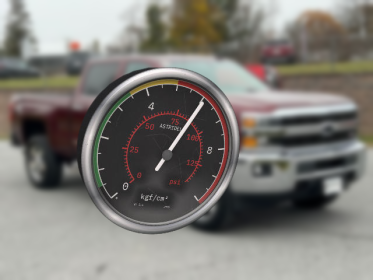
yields 6 kg/cm²
